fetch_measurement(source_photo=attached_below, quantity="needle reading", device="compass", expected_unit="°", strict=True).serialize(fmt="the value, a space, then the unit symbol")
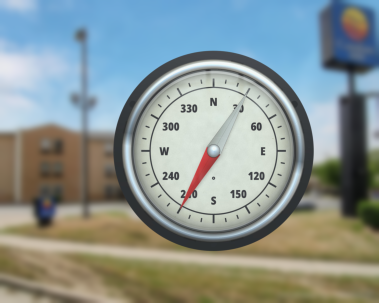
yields 210 °
